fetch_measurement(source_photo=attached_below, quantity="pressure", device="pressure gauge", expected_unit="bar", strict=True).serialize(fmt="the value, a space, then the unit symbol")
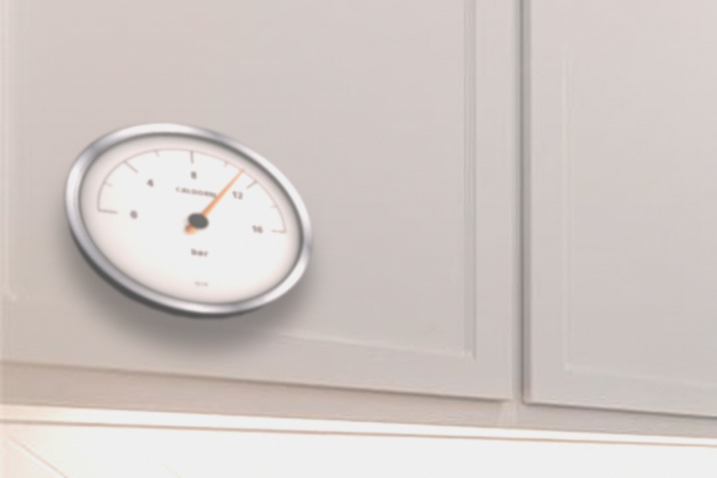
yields 11 bar
